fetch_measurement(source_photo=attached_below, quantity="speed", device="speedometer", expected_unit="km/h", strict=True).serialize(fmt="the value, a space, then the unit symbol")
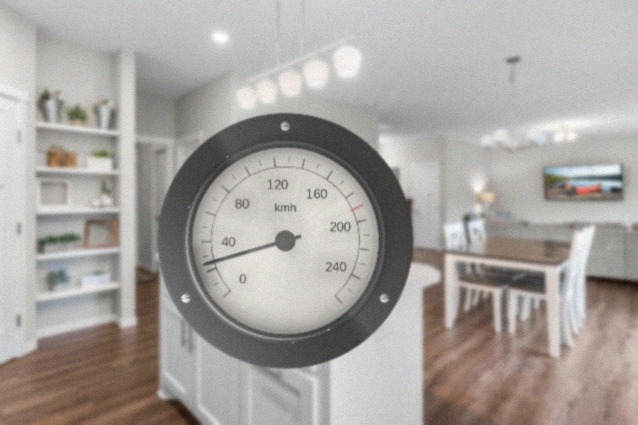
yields 25 km/h
